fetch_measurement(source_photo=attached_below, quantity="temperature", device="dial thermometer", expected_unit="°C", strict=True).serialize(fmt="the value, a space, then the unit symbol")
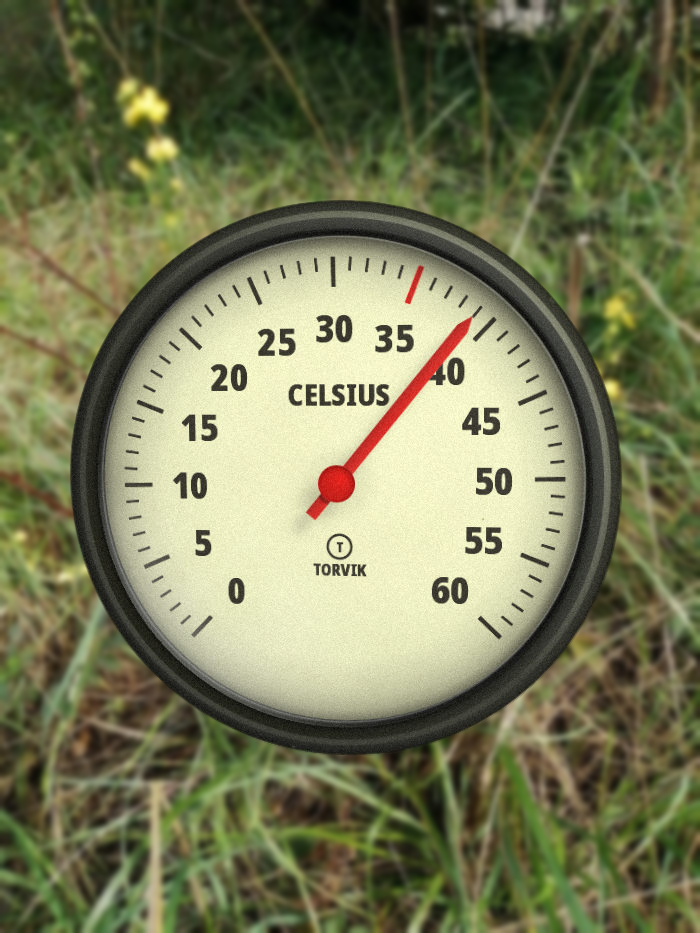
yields 39 °C
